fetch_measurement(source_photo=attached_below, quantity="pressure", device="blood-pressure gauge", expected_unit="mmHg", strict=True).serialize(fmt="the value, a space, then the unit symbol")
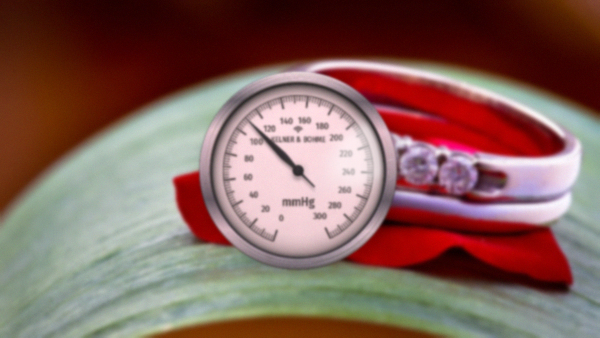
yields 110 mmHg
